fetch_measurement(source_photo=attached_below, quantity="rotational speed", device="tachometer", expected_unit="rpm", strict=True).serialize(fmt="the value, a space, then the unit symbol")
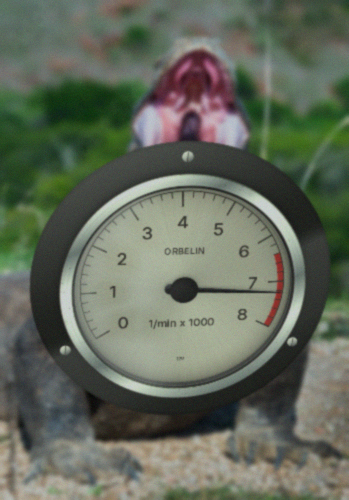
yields 7200 rpm
